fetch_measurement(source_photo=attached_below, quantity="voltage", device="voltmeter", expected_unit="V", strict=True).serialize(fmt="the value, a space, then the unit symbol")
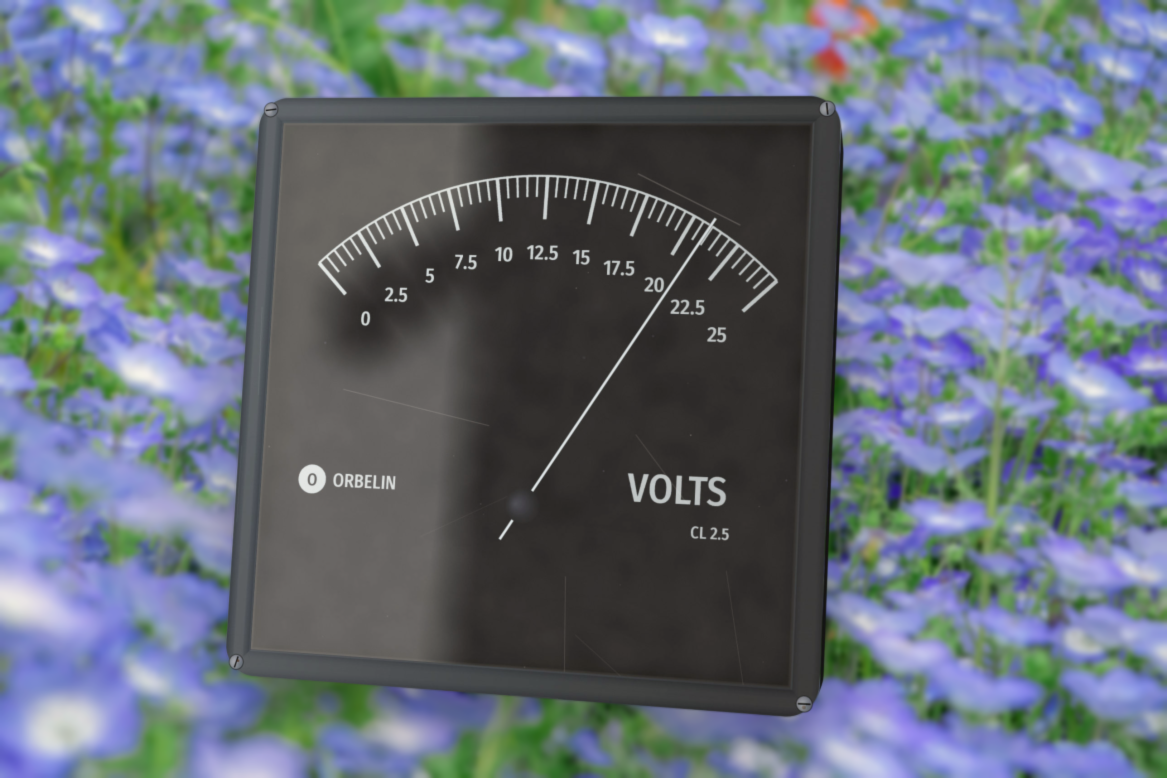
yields 21 V
